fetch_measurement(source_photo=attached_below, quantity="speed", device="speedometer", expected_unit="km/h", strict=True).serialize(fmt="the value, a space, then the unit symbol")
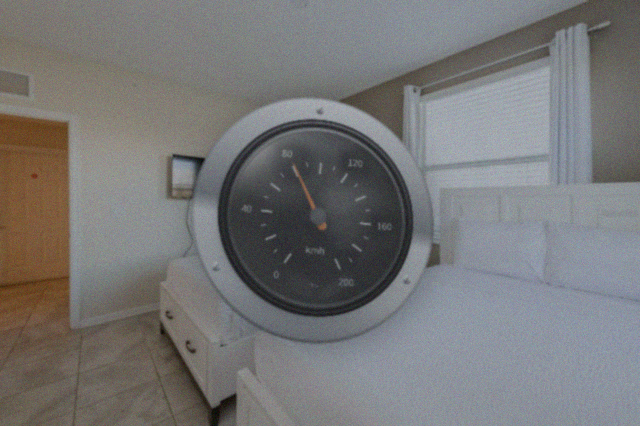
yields 80 km/h
